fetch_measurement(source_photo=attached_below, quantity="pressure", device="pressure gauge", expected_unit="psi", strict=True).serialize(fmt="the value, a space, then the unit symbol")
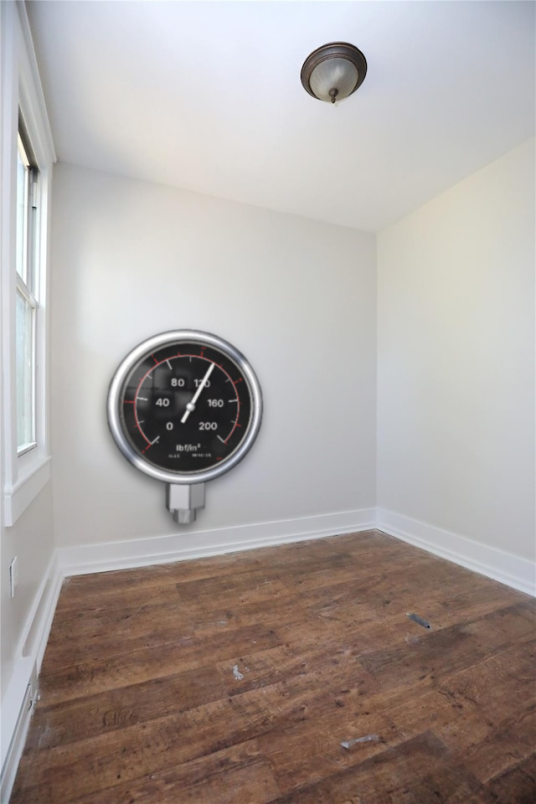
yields 120 psi
